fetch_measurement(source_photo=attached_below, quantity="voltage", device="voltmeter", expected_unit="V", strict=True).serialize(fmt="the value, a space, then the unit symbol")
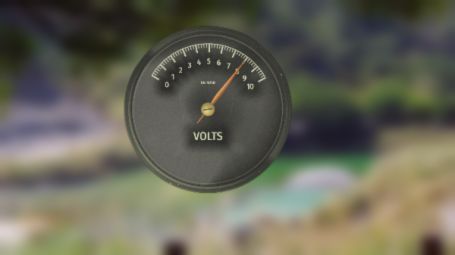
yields 8 V
